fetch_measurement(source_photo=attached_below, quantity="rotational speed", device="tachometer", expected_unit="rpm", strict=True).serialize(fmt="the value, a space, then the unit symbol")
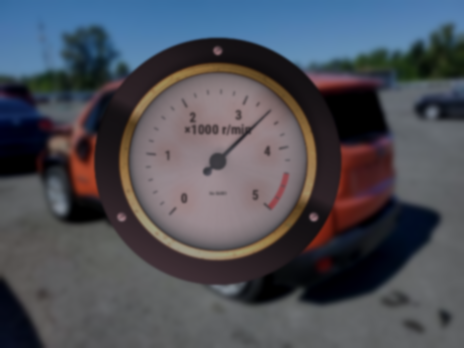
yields 3400 rpm
